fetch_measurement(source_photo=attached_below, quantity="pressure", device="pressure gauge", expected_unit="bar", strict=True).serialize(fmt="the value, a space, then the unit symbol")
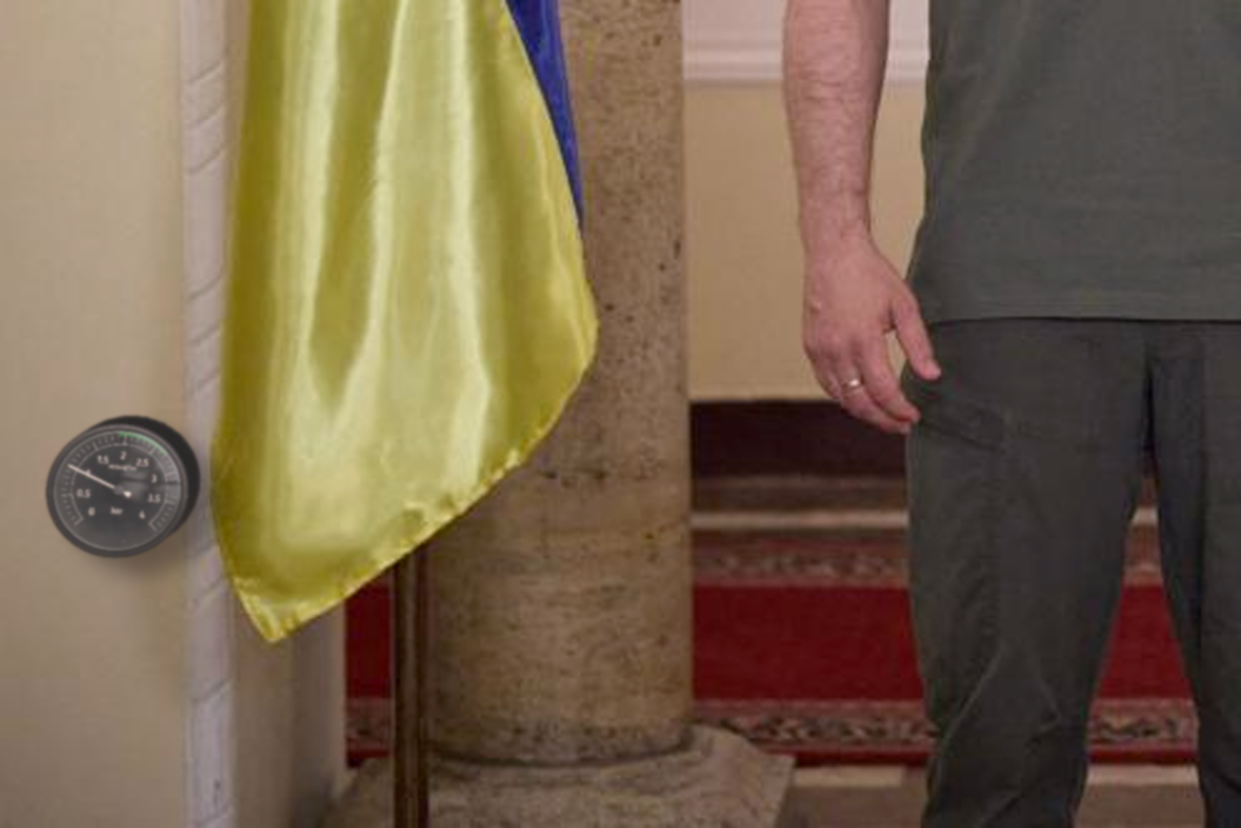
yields 1 bar
